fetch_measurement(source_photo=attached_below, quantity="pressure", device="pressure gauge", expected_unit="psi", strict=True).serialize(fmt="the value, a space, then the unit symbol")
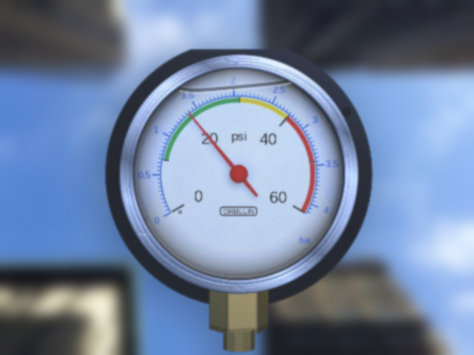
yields 20 psi
